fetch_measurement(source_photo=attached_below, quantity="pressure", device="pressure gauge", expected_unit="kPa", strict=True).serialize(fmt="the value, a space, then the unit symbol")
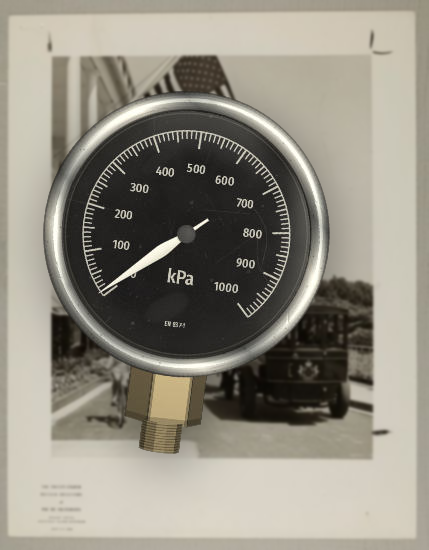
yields 10 kPa
